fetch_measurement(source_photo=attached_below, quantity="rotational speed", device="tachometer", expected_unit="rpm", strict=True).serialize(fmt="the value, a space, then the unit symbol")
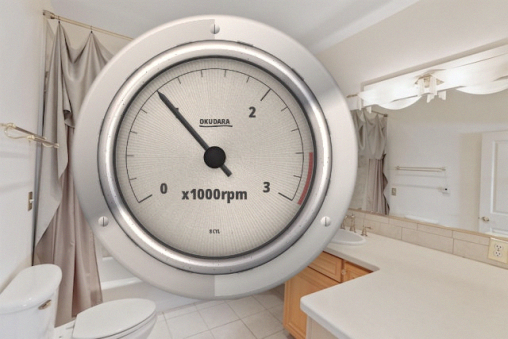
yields 1000 rpm
